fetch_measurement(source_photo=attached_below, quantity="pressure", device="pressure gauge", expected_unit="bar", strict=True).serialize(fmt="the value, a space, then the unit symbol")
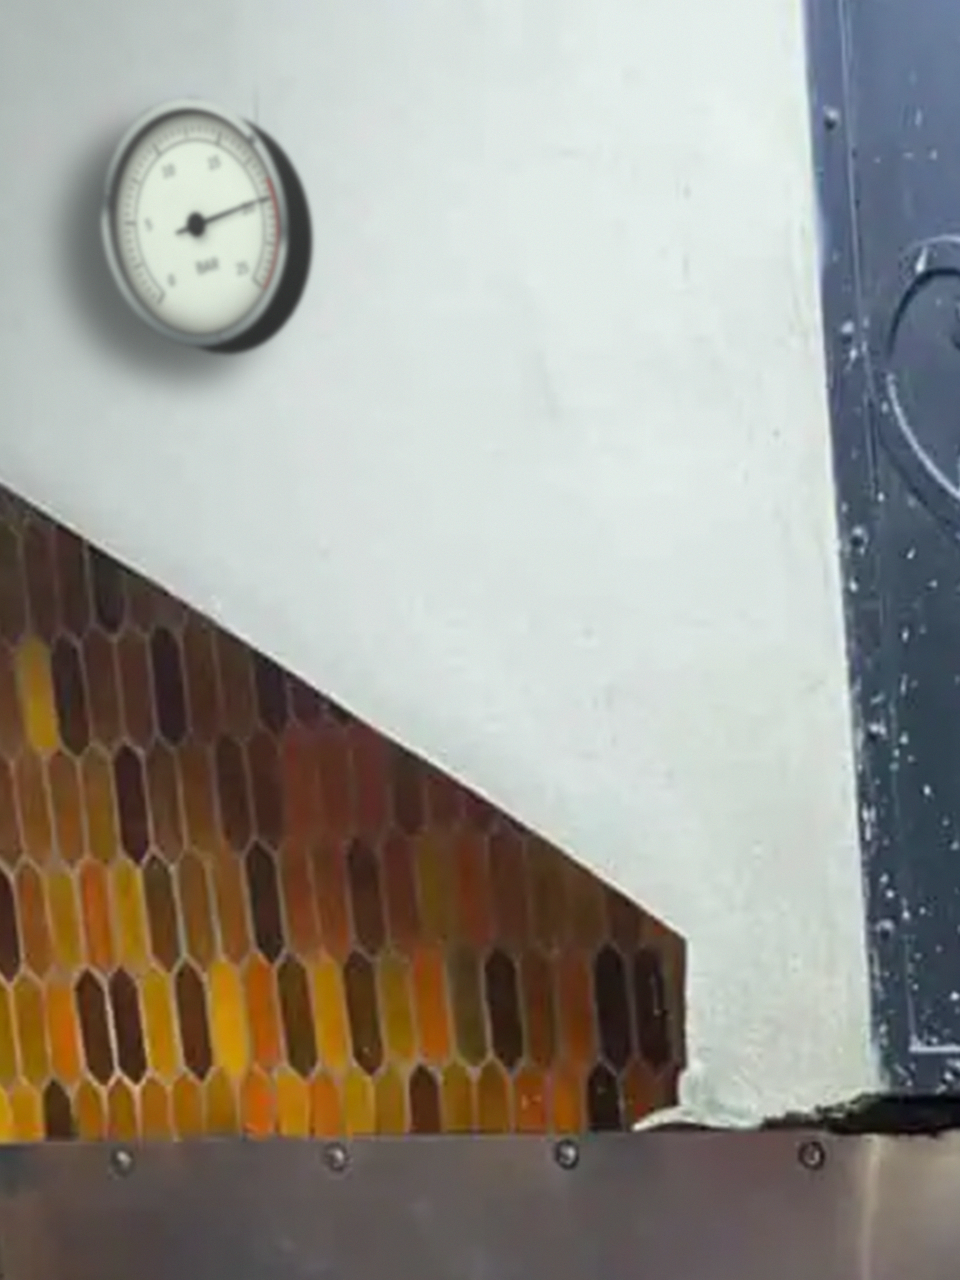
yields 20 bar
